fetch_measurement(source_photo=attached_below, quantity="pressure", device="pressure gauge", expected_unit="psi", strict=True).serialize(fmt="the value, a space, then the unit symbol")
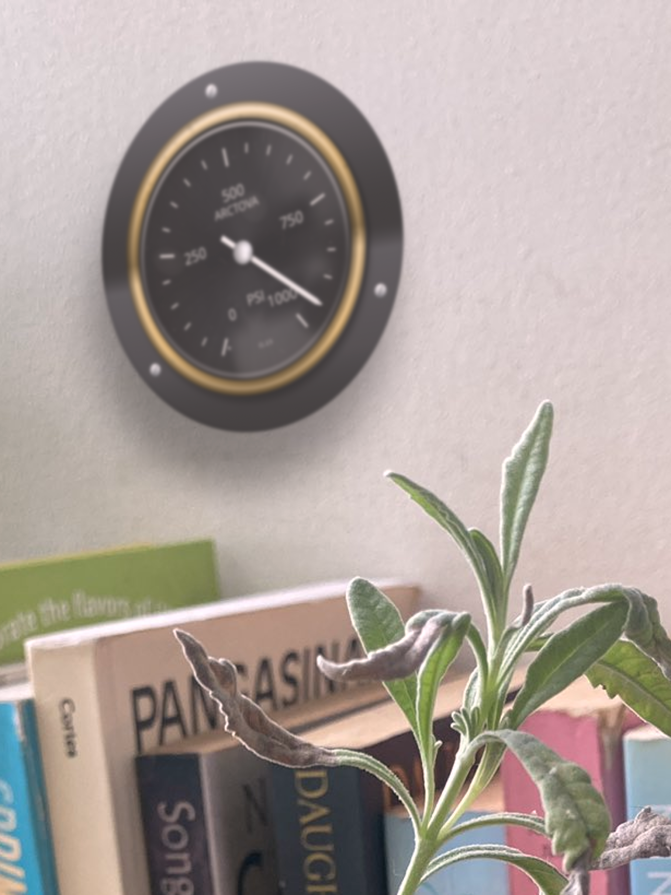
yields 950 psi
